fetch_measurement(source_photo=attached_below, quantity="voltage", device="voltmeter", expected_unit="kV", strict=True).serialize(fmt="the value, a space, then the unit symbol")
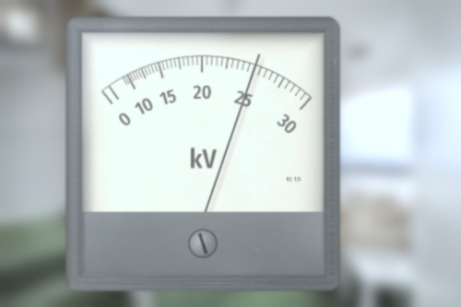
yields 25 kV
